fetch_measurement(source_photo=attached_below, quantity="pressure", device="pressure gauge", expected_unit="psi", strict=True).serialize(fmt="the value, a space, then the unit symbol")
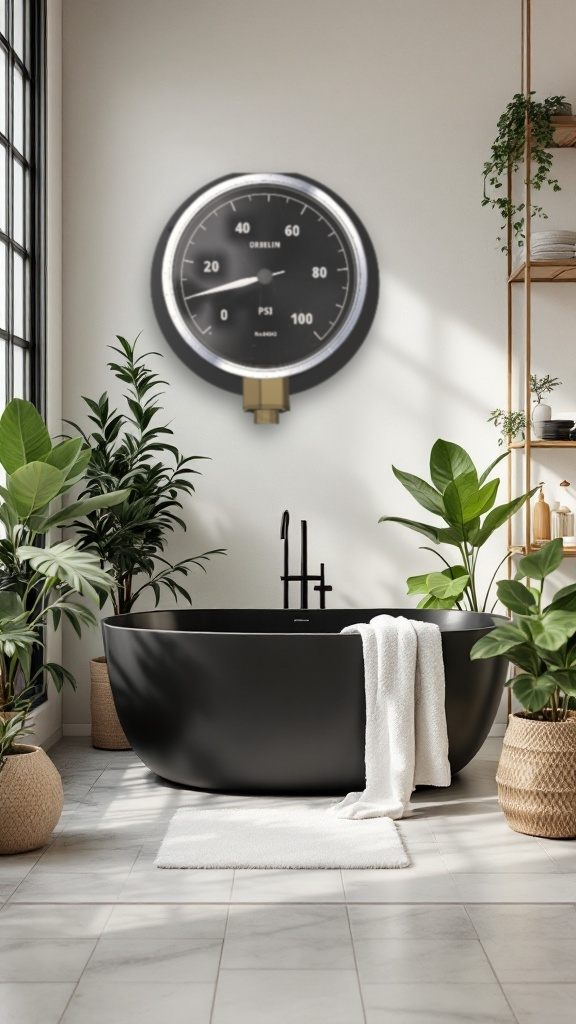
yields 10 psi
